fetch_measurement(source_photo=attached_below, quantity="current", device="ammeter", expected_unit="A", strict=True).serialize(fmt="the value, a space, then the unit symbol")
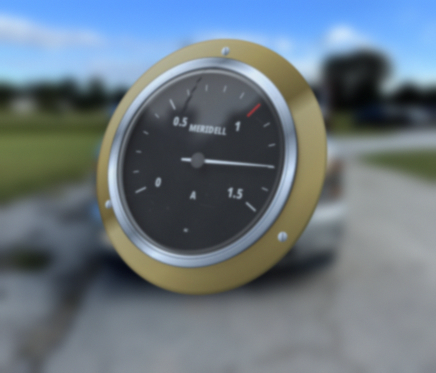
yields 1.3 A
